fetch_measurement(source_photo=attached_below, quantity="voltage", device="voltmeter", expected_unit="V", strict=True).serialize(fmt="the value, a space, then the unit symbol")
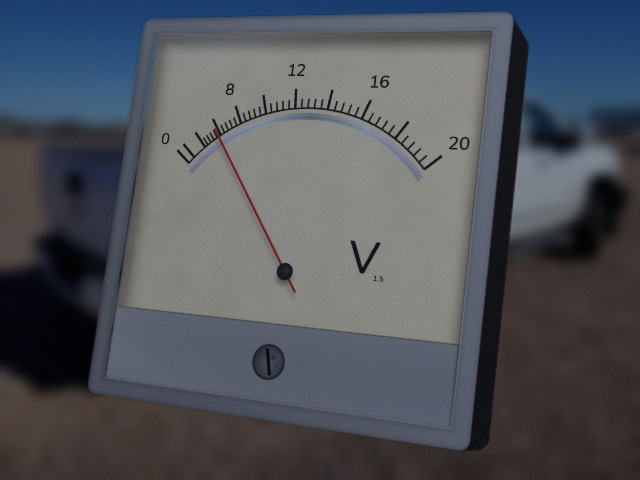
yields 6 V
